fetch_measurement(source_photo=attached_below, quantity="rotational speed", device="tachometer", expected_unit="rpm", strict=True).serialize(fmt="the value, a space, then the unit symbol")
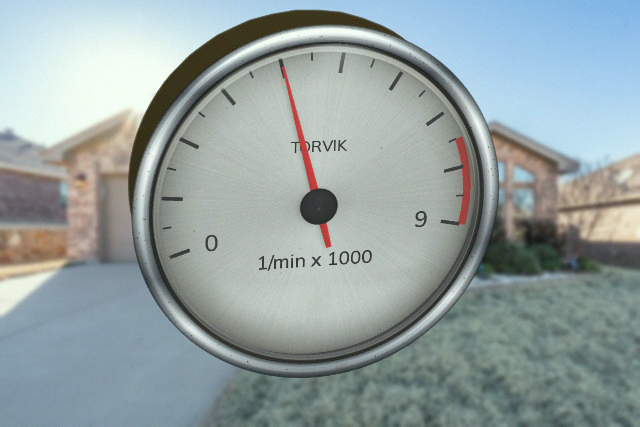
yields 4000 rpm
